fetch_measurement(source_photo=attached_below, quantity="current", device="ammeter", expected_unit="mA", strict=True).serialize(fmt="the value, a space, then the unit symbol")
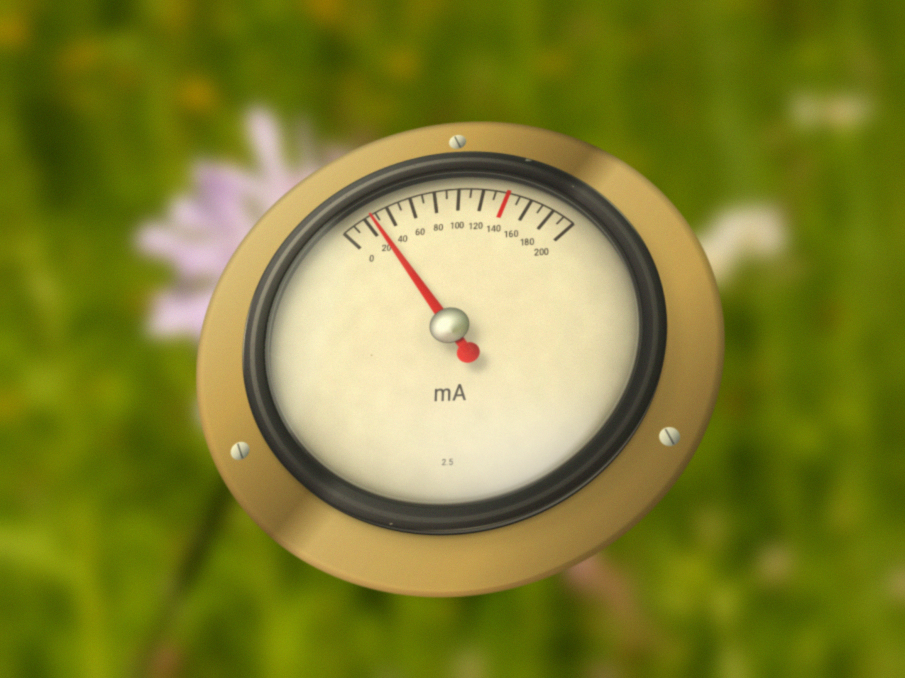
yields 25 mA
